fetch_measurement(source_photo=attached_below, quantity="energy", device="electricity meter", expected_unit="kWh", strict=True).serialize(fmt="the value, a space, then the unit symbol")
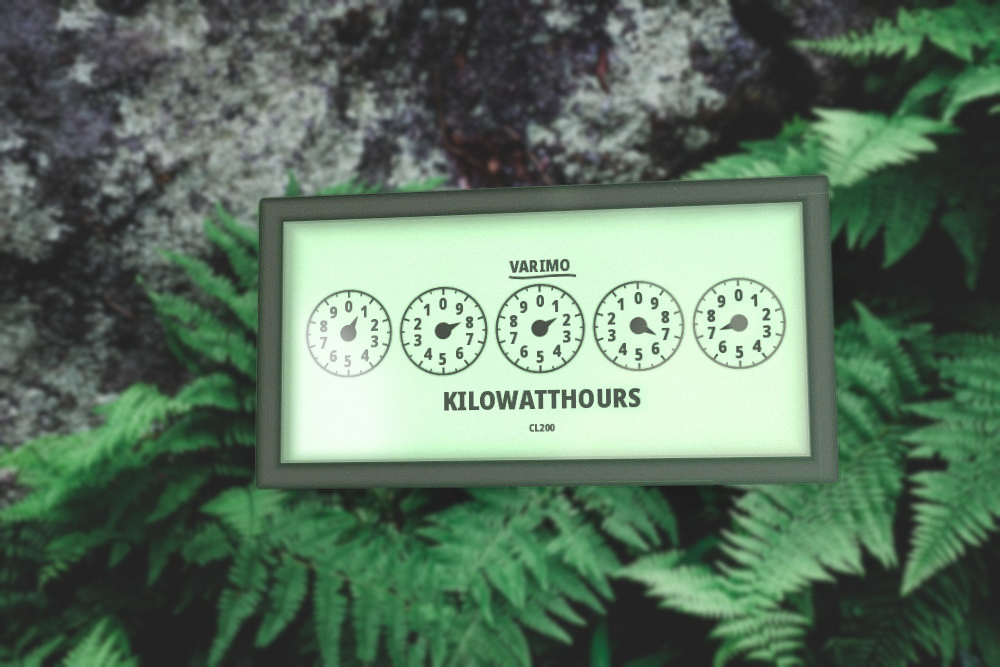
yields 8167 kWh
